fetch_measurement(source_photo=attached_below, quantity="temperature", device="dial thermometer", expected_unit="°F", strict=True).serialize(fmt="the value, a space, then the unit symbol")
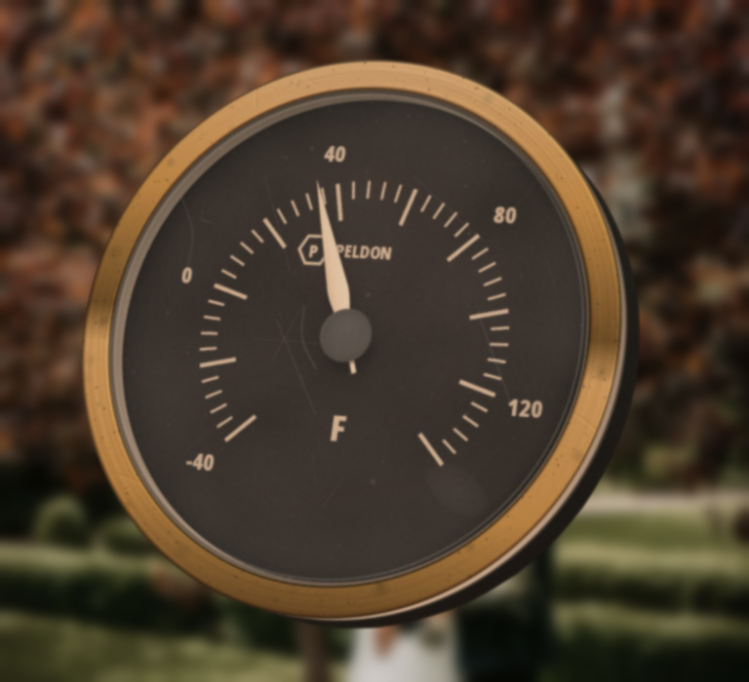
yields 36 °F
